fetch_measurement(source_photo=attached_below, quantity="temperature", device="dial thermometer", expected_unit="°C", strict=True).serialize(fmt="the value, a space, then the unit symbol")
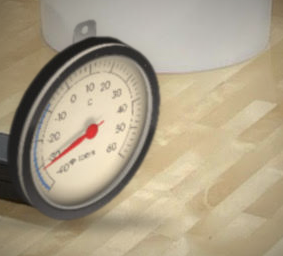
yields -30 °C
